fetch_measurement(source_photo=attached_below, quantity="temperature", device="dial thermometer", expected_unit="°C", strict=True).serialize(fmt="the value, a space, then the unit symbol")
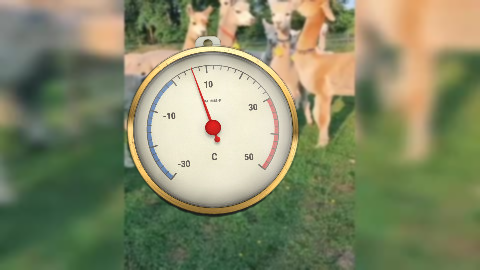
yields 6 °C
